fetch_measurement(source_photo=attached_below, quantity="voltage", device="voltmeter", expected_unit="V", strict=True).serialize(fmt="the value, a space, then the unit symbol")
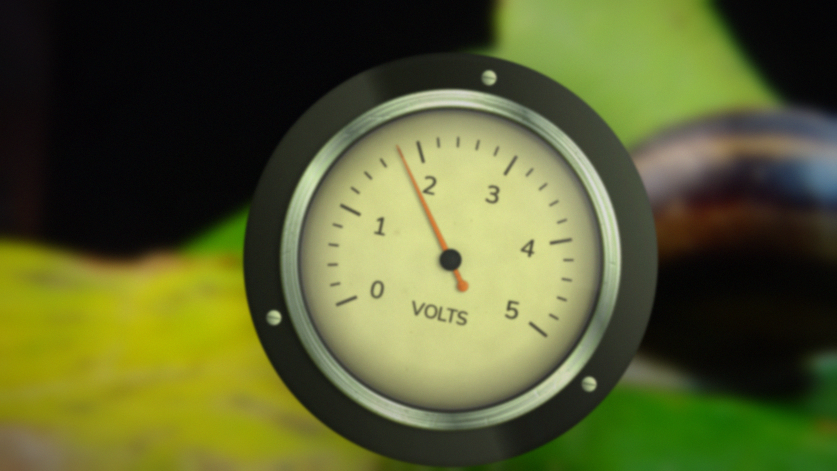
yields 1.8 V
